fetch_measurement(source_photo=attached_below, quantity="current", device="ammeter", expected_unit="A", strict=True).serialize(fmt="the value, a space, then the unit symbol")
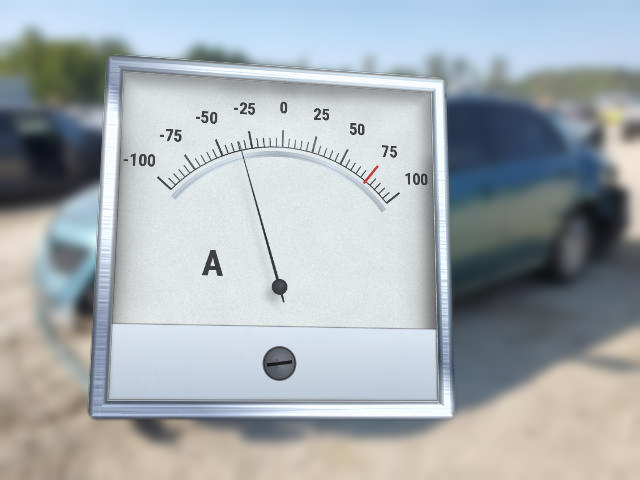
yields -35 A
